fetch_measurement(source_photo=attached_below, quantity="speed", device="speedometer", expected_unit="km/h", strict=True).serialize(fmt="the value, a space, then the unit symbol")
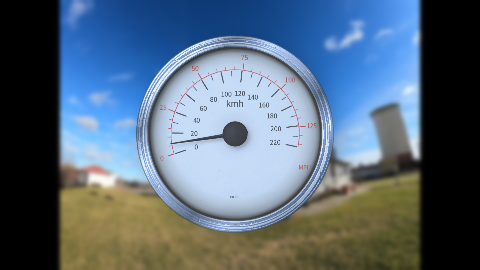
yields 10 km/h
